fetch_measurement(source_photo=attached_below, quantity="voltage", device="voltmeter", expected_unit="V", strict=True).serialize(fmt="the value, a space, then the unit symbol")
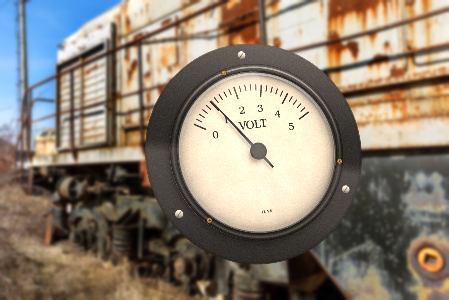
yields 1 V
